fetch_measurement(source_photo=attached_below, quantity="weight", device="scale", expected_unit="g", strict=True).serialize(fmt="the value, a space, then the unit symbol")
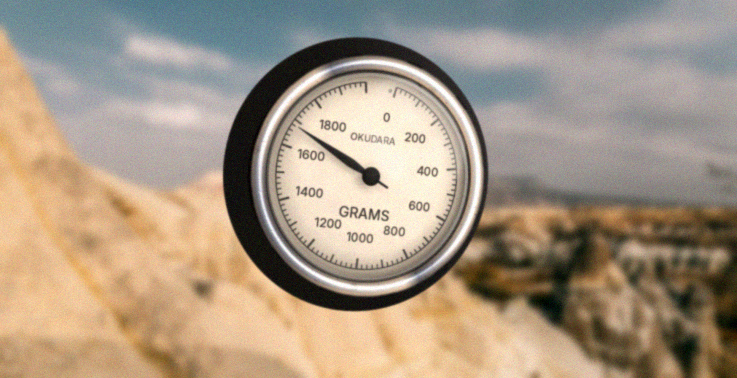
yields 1680 g
